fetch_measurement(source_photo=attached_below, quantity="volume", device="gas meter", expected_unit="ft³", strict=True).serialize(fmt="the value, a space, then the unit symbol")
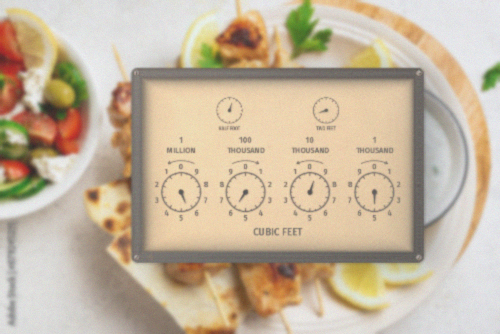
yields 559500 ft³
